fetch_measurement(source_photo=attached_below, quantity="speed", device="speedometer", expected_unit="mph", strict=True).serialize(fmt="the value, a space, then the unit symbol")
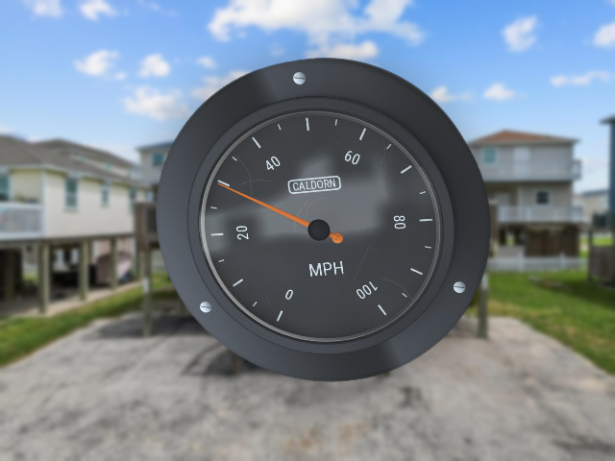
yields 30 mph
